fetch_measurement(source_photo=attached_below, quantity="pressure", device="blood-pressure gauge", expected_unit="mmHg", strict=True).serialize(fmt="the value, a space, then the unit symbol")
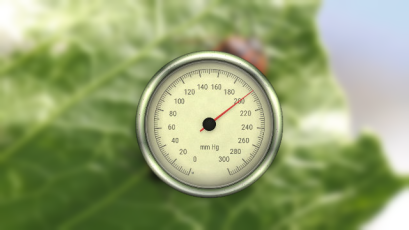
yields 200 mmHg
